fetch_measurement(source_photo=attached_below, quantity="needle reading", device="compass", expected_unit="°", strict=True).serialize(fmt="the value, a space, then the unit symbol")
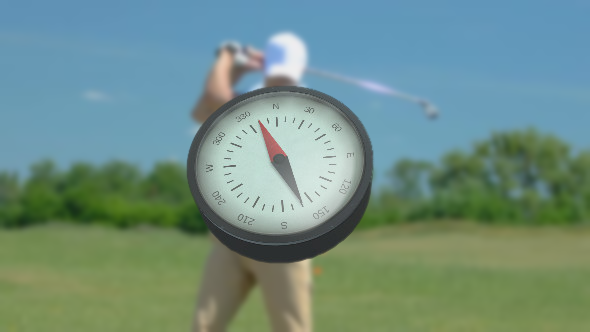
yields 340 °
